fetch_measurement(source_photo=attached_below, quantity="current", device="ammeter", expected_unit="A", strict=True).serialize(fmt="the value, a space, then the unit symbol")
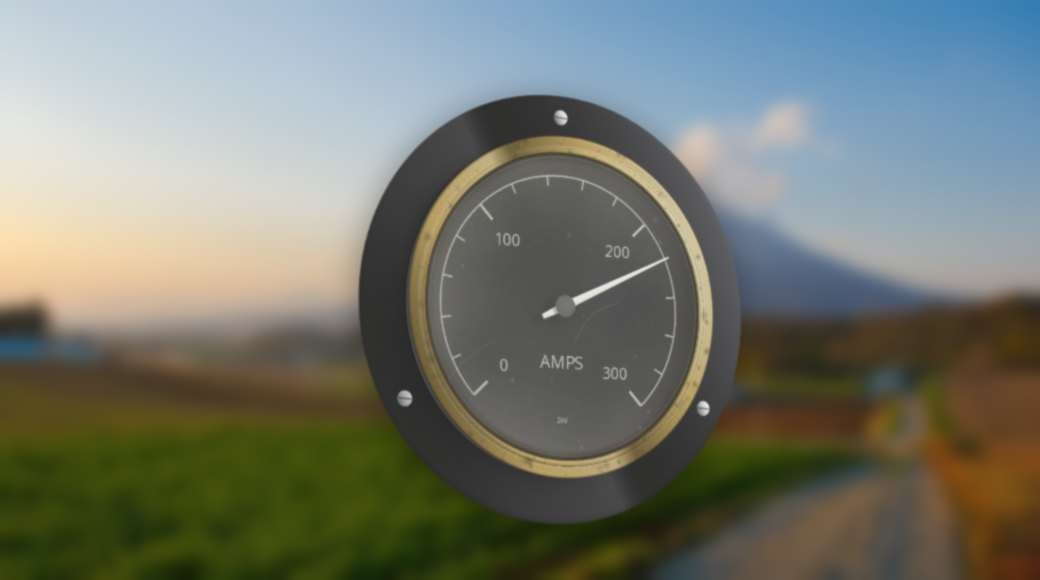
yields 220 A
